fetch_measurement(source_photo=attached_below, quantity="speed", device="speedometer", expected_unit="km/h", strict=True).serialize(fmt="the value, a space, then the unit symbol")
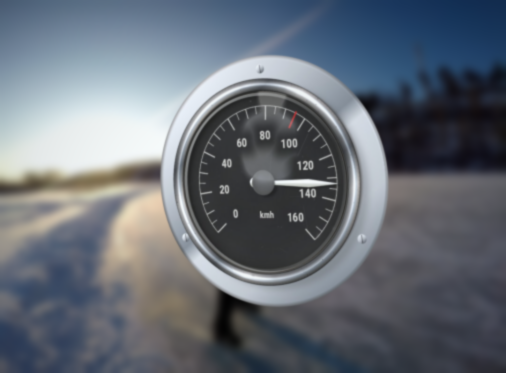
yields 132.5 km/h
